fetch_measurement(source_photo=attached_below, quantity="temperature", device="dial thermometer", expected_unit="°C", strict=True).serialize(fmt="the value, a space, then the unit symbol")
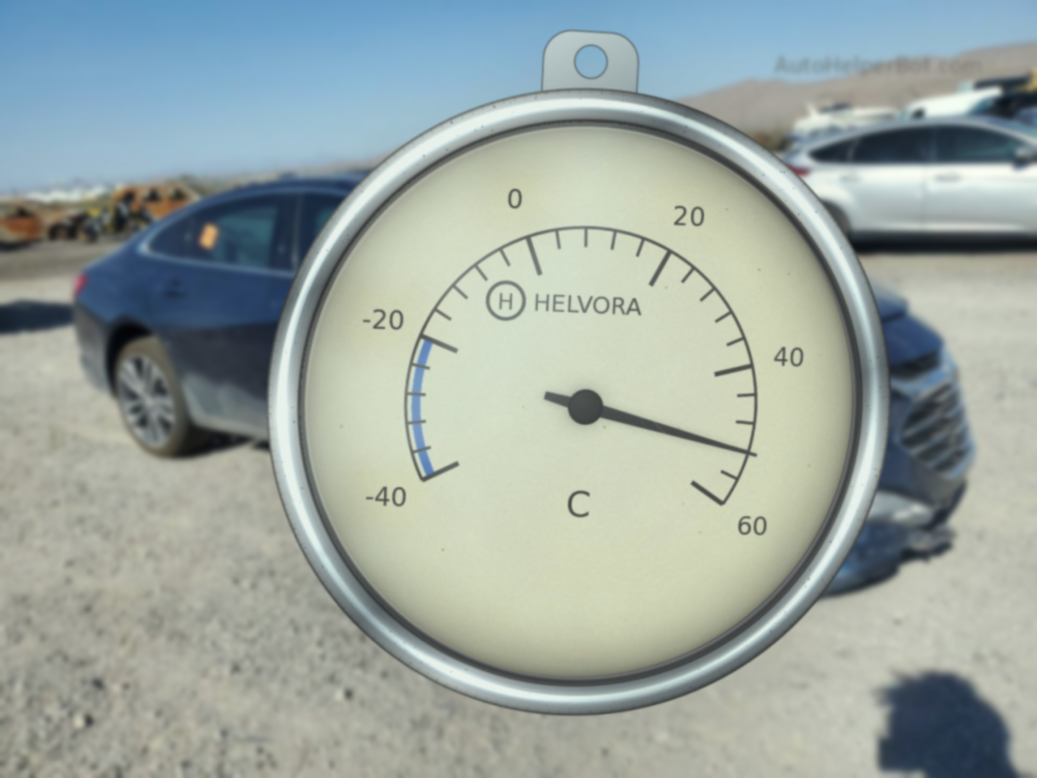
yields 52 °C
